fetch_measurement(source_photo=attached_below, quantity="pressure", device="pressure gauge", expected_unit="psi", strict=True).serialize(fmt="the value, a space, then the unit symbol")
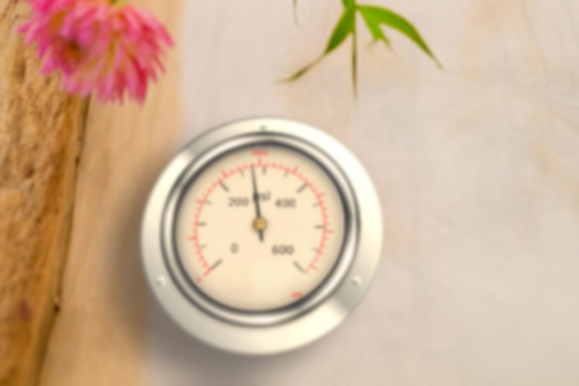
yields 275 psi
